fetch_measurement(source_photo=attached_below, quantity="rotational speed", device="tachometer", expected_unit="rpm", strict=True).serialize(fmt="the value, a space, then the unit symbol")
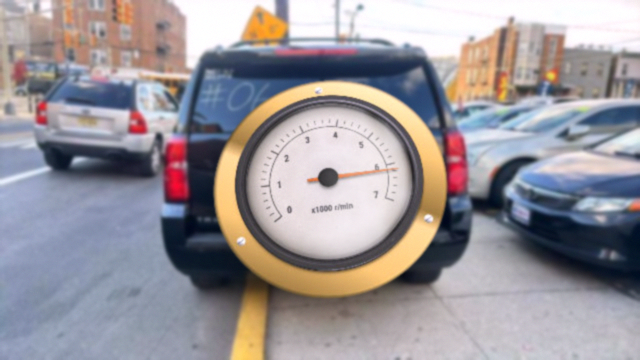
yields 6200 rpm
